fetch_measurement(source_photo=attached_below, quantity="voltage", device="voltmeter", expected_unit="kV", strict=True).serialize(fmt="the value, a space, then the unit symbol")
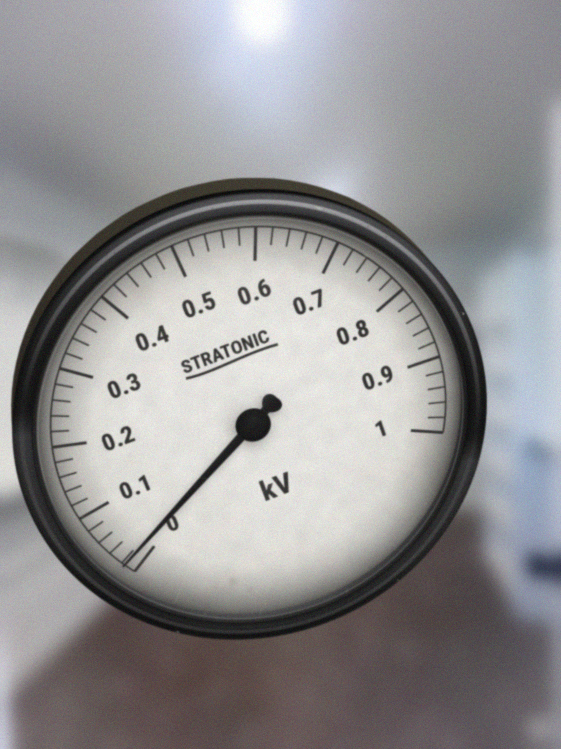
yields 0.02 kV
